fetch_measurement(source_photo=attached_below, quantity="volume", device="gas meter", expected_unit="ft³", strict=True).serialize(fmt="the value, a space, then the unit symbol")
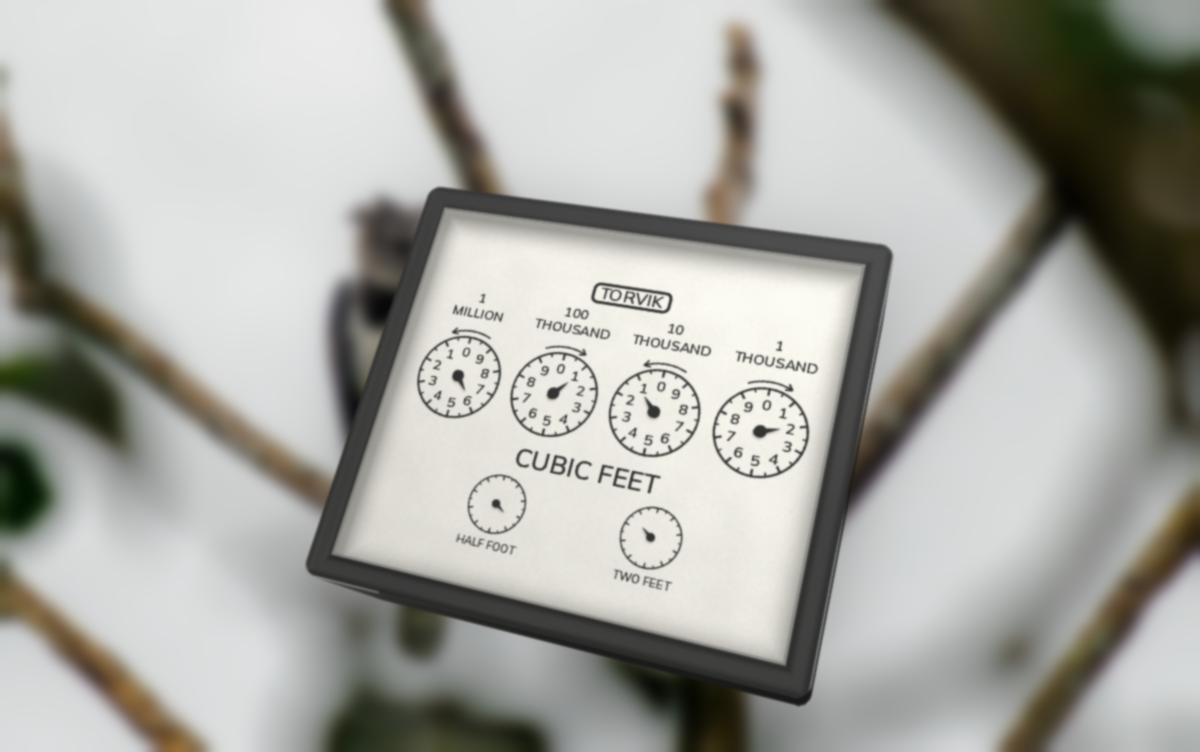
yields 611200 ft³
